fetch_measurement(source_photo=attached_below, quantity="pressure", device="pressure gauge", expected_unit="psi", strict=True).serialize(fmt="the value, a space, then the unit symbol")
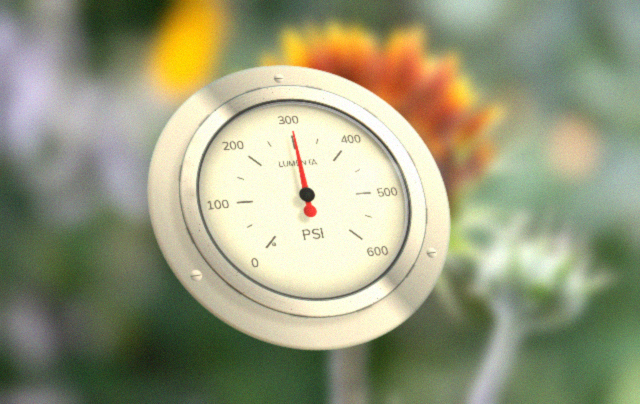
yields 300 psi
